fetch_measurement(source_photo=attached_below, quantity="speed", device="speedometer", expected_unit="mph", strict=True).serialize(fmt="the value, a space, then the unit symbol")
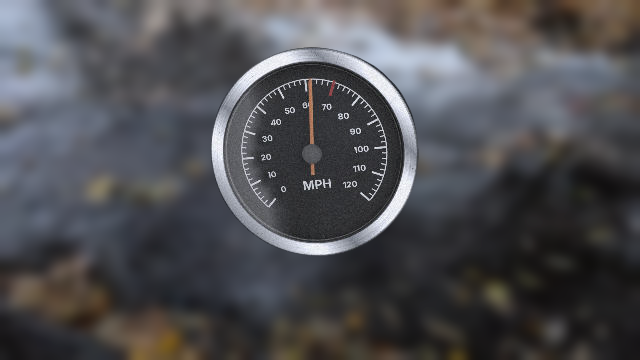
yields 62 mph
